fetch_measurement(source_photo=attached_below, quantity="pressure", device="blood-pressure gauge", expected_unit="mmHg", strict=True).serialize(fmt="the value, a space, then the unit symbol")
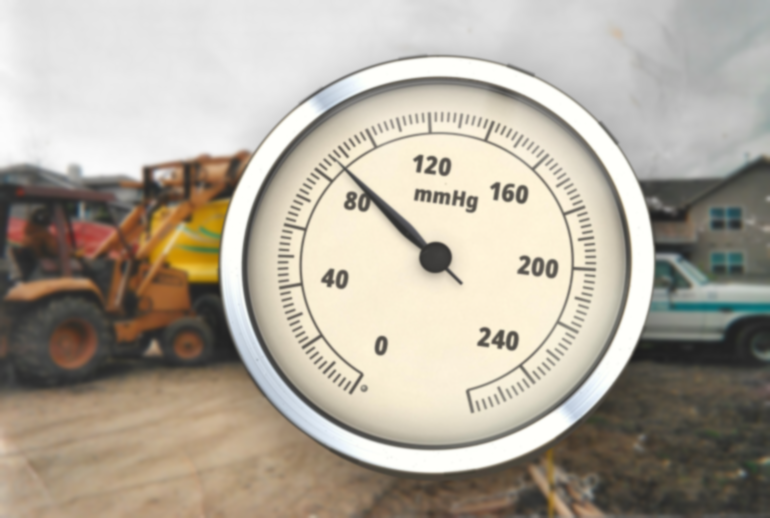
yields 86 mmHg
